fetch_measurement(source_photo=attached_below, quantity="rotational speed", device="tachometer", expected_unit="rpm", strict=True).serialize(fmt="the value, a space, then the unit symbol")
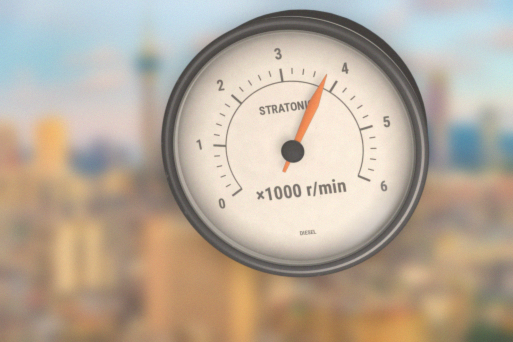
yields 3800 rpm
